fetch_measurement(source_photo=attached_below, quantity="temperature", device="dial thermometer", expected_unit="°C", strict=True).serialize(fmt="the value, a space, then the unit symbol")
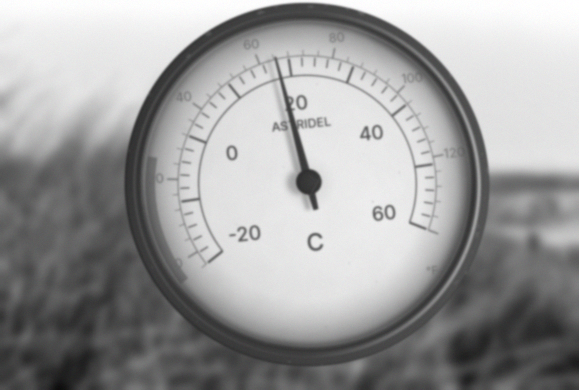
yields 18 °C
